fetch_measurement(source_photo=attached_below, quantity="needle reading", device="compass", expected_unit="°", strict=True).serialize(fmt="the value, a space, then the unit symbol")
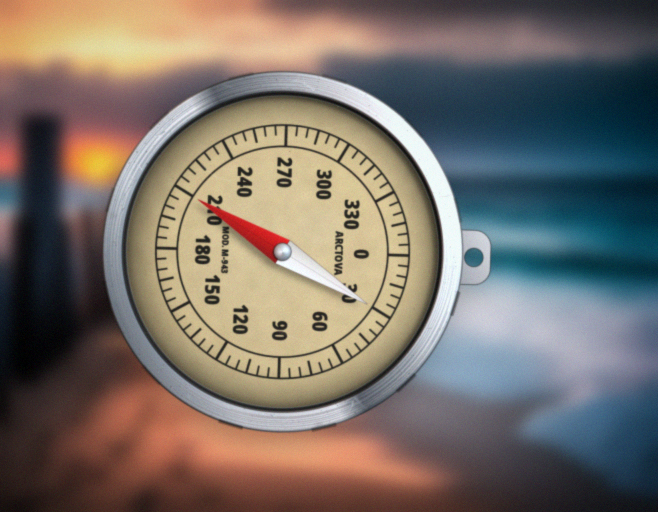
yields 210 °
